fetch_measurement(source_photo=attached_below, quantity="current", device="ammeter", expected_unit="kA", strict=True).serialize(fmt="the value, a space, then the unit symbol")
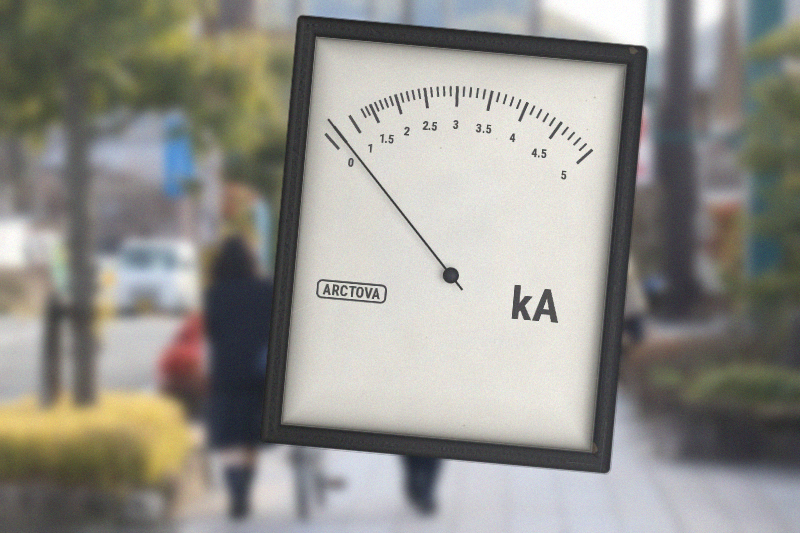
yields 0.5 kA
